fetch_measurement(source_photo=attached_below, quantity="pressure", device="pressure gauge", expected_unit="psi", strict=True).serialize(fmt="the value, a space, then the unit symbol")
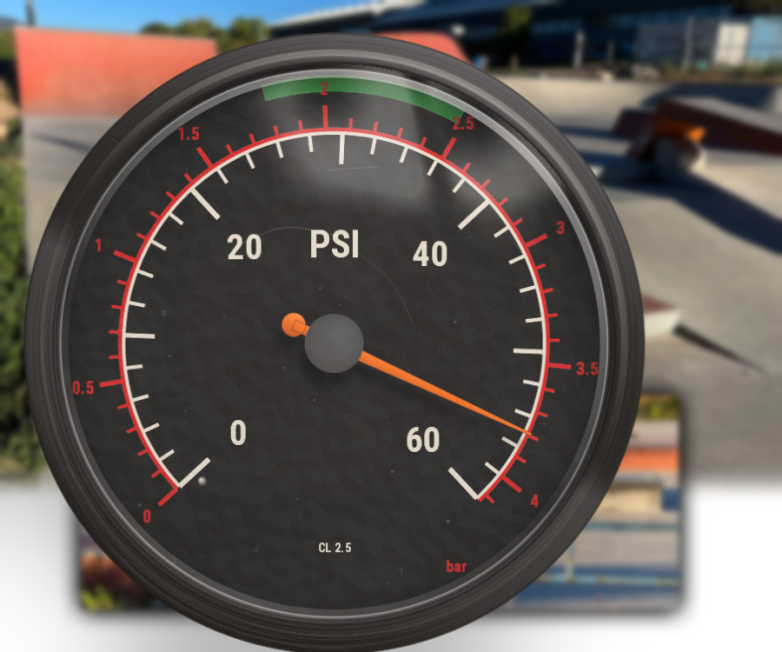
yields 55 psi
